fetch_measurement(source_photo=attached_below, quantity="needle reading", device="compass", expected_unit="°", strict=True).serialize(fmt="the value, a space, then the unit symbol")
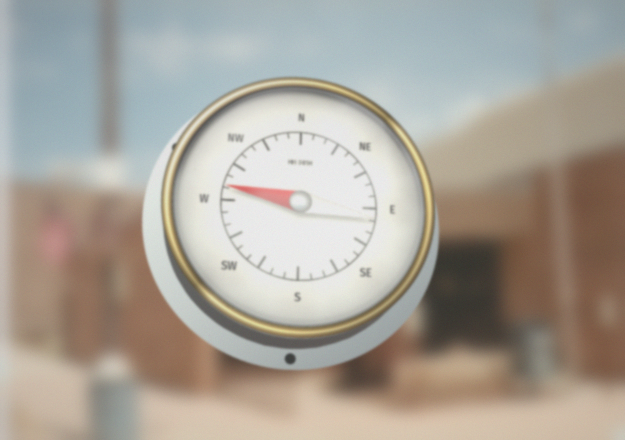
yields 280 °
